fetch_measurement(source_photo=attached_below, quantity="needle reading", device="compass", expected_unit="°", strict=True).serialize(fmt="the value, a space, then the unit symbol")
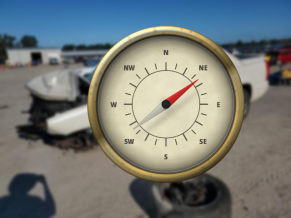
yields 52.5 °
